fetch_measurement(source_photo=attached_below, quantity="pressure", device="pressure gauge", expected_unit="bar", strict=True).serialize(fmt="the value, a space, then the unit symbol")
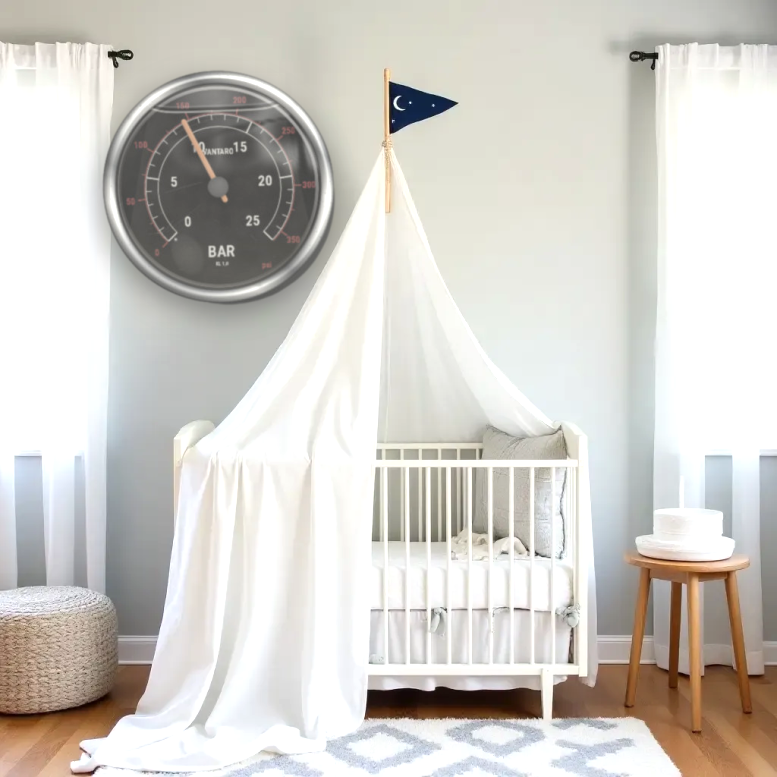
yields 10 bar
